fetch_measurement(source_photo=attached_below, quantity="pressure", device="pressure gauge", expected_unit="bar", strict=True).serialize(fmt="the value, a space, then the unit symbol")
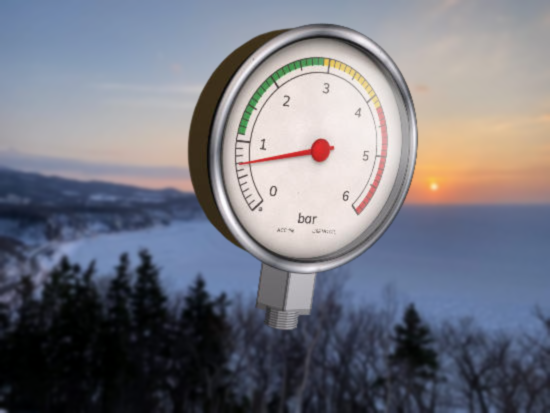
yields 0.7 bar
